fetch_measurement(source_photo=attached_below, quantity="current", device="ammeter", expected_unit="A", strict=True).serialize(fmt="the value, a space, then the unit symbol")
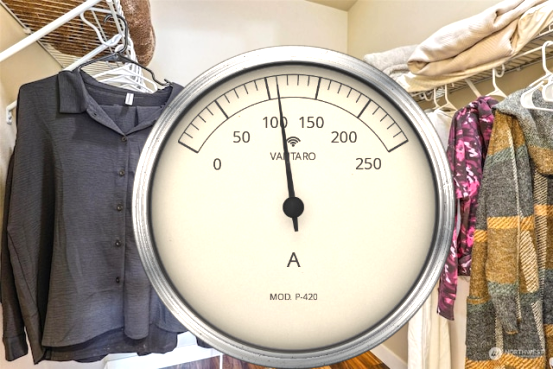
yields 110 A
